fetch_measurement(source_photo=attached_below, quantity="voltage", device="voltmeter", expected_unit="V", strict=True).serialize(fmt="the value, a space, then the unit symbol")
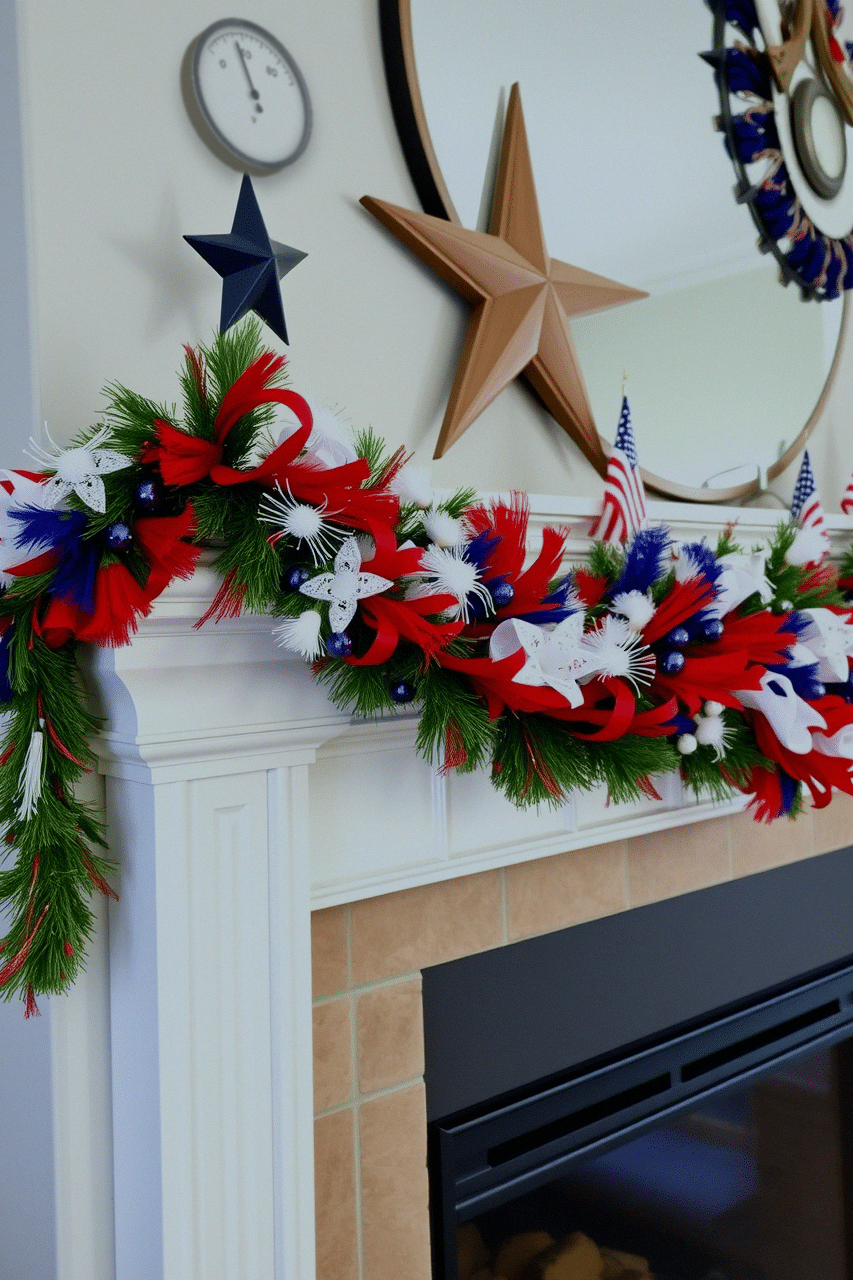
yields 30 V
